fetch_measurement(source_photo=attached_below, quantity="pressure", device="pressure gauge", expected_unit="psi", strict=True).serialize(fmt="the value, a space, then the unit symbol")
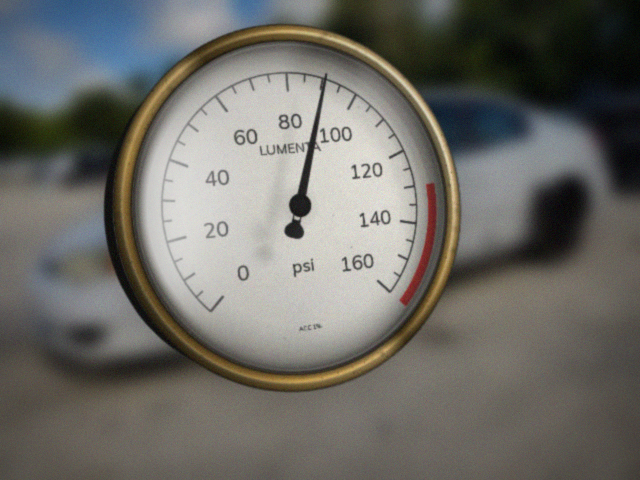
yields 90 psi
